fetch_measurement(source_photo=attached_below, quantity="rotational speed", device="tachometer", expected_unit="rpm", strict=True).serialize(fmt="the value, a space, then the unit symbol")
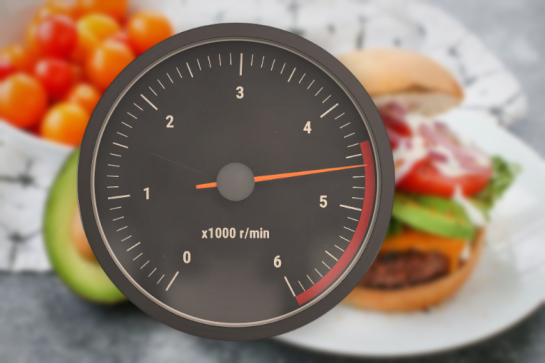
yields 4600 rpm
